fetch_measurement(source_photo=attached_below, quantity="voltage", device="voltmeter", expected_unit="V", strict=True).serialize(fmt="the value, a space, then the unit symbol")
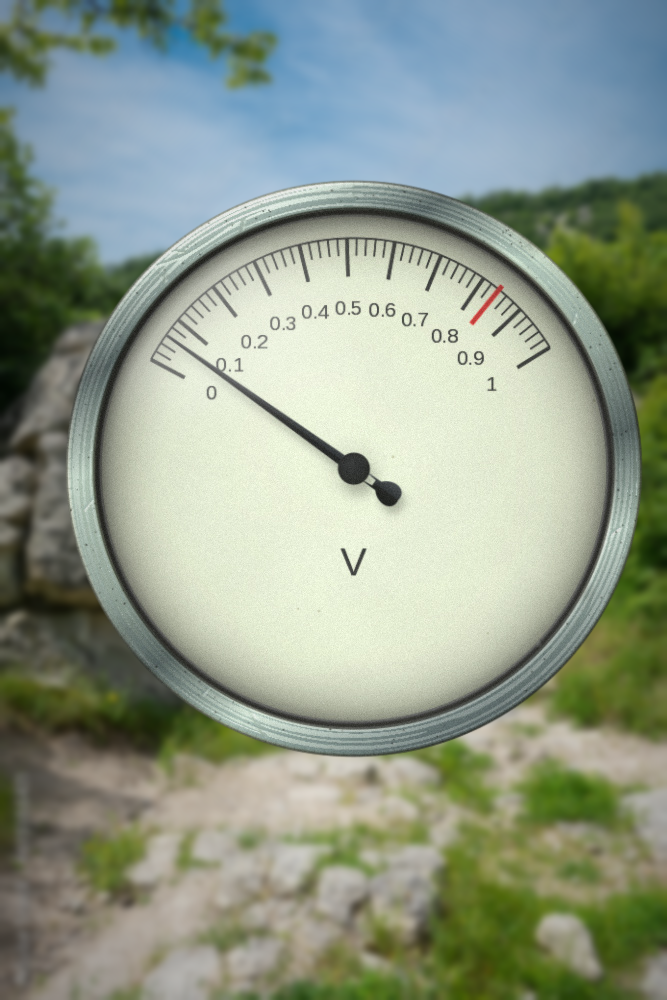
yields 0.06 V
